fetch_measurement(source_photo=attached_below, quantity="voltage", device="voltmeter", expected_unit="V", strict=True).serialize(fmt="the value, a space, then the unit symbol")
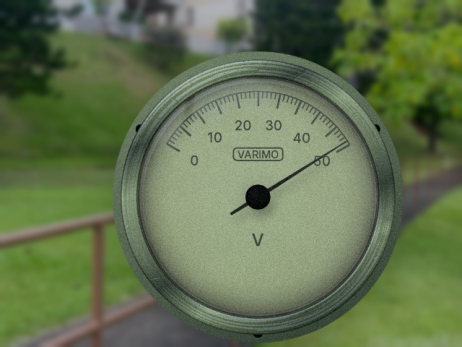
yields 49 V
